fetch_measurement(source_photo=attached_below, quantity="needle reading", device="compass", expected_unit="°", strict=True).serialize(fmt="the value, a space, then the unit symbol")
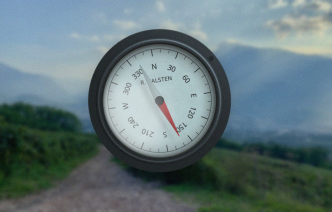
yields 160 °
